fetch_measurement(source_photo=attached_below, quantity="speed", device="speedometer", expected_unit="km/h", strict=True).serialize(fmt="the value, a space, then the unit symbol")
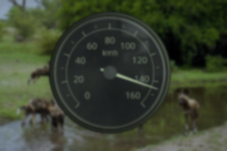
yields 145 km/h
